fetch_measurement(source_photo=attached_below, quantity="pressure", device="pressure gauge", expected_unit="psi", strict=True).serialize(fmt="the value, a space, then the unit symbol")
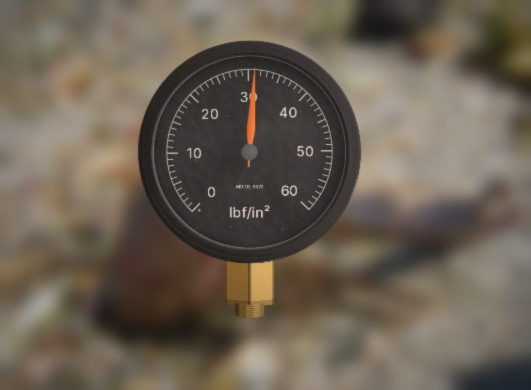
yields 31 psi
